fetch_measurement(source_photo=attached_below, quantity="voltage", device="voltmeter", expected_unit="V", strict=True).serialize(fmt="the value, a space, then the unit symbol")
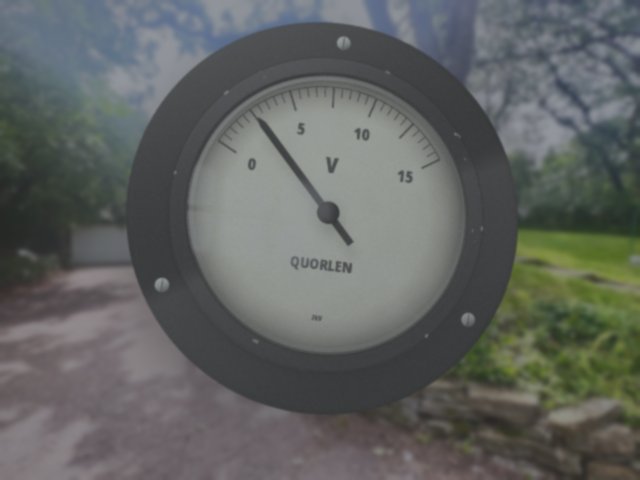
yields 2.5 V
